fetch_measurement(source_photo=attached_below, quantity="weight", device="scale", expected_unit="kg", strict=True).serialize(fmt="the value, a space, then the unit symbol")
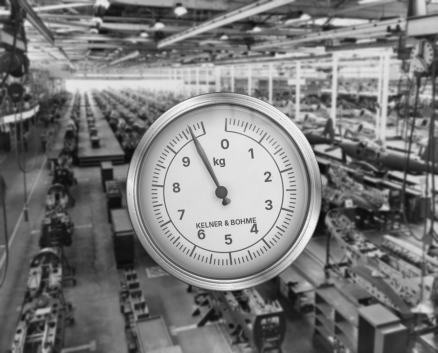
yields 9.7 kg
